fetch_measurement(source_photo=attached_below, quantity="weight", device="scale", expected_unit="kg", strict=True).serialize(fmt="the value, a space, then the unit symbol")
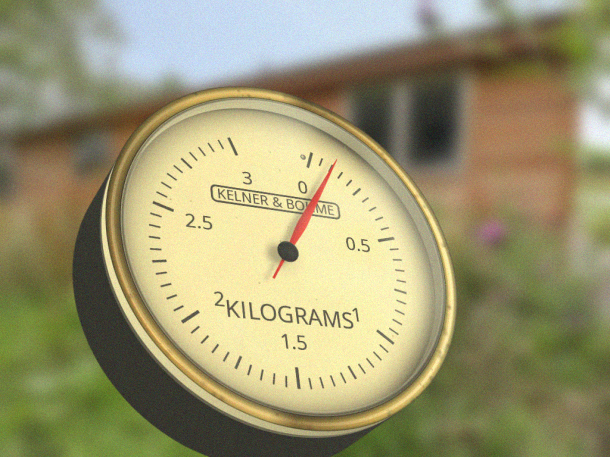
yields 0.1 kg
